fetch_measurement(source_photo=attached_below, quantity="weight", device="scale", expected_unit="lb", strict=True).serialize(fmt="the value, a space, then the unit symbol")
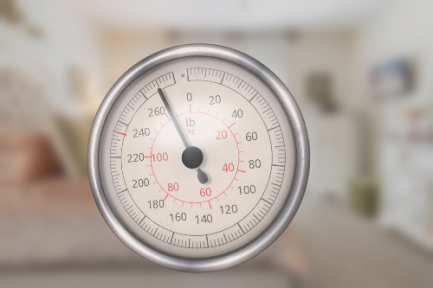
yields 270 lb
